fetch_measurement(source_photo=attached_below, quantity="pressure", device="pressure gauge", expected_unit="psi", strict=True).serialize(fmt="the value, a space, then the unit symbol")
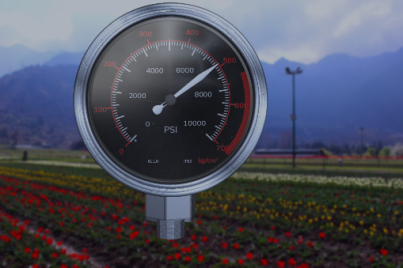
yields 7000 psi
